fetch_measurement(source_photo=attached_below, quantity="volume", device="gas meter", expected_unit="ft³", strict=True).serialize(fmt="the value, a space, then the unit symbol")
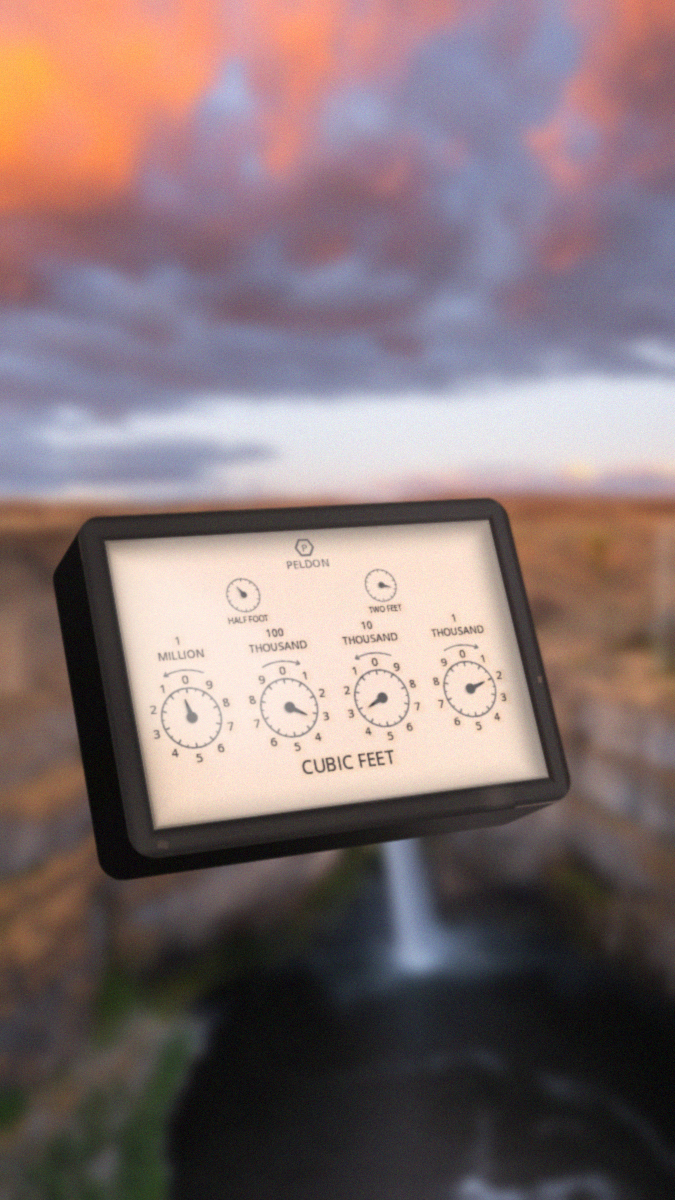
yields 33200 ft³
